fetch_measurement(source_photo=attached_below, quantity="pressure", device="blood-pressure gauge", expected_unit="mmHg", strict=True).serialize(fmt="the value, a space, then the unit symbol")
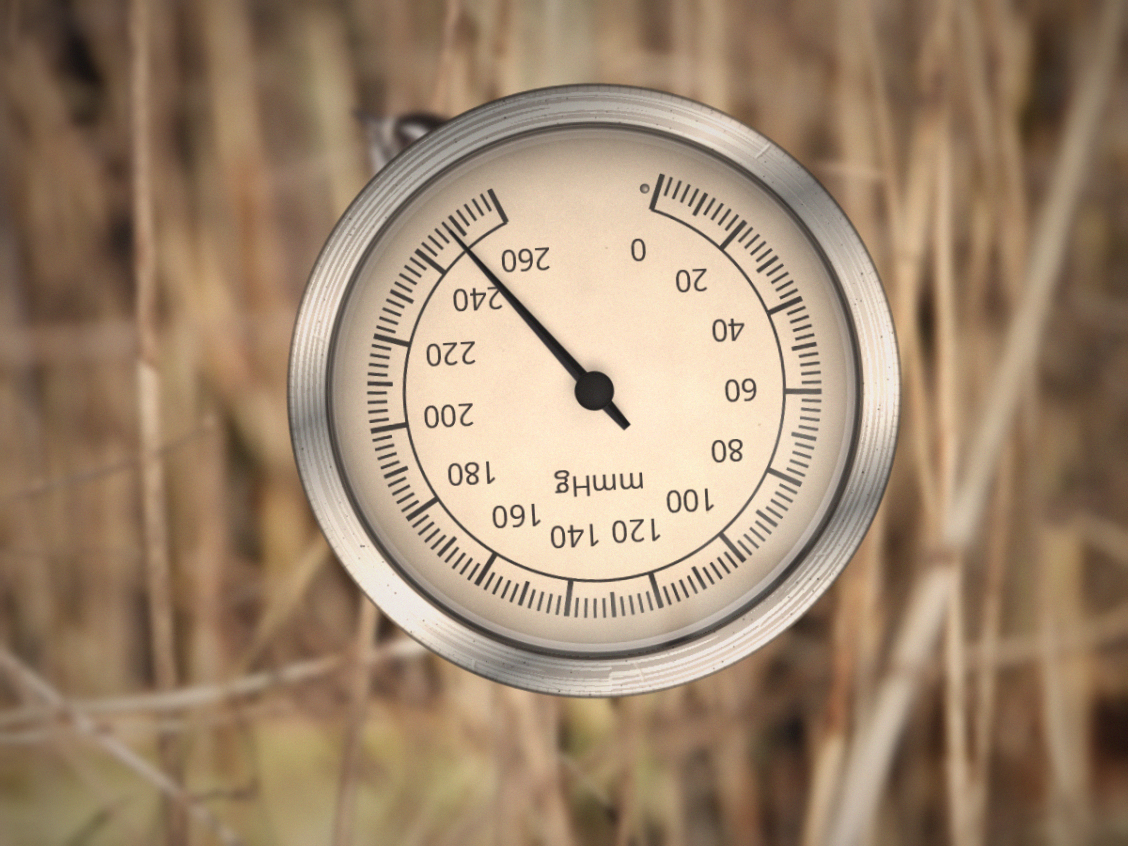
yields 248 mmHg
